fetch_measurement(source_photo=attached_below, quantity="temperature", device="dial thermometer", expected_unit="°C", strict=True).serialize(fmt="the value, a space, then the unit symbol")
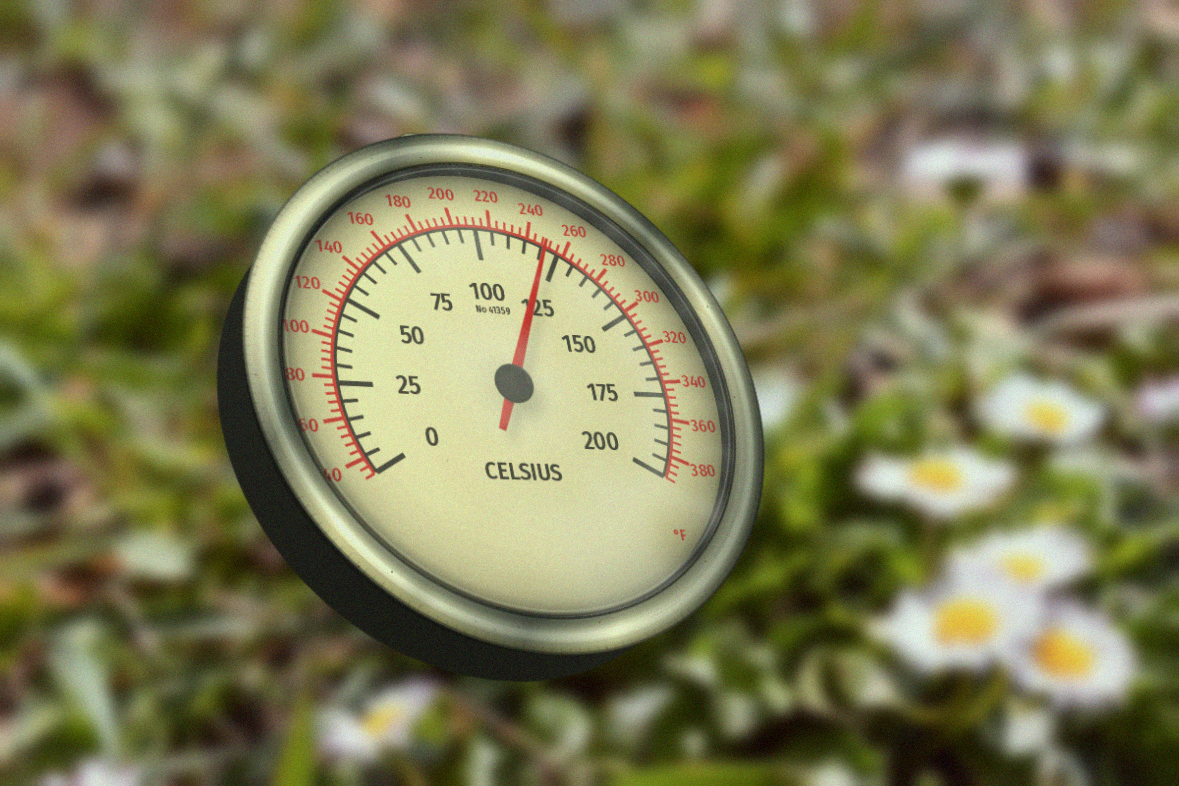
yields 120 °C
